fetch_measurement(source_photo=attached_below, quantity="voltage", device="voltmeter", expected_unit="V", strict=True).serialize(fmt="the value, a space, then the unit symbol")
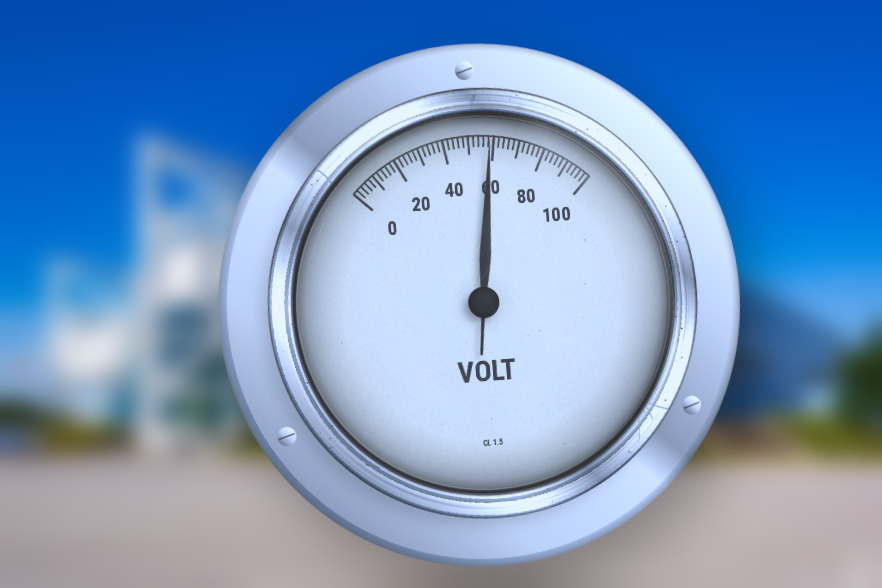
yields 58 V
